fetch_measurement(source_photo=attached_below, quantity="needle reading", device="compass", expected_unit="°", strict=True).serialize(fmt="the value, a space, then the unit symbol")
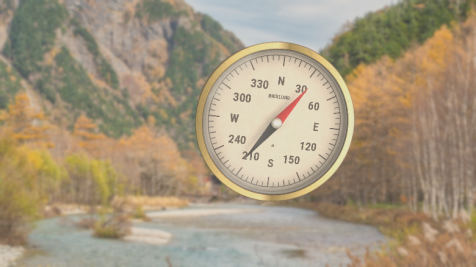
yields 35 °
